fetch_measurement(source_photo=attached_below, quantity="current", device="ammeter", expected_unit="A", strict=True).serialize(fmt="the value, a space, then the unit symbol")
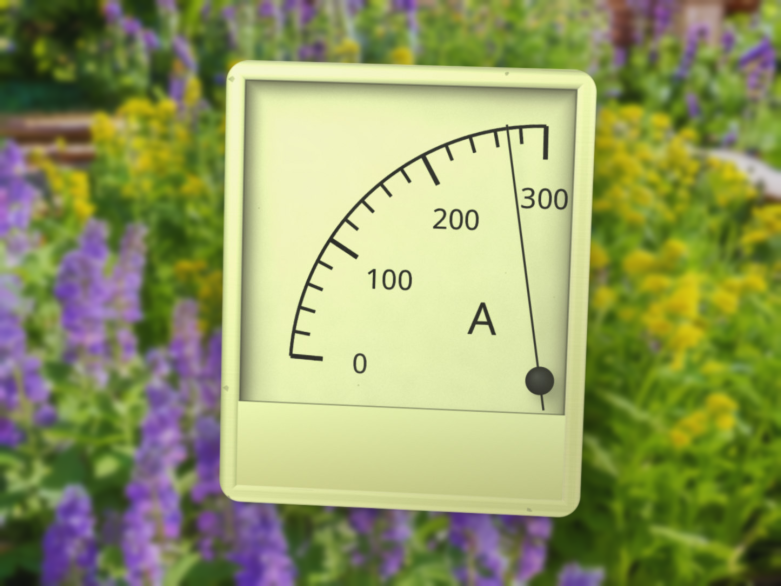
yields 270 A
